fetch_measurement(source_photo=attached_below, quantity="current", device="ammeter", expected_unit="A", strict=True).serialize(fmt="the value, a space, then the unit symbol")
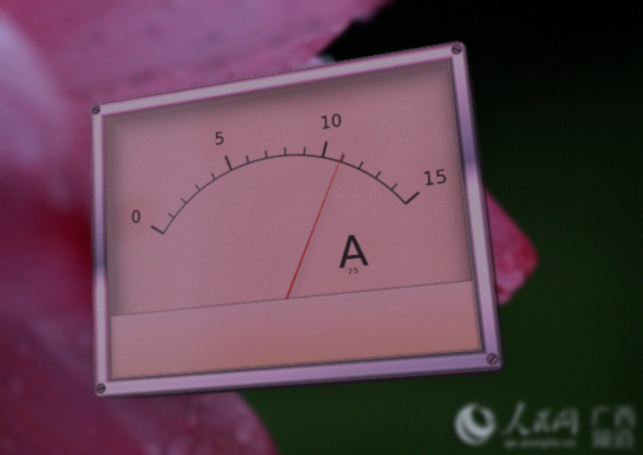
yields 11 A
